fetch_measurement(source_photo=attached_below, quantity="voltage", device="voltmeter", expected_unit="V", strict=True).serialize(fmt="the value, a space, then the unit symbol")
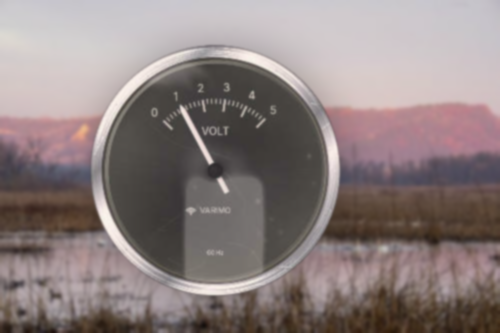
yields 1 V
